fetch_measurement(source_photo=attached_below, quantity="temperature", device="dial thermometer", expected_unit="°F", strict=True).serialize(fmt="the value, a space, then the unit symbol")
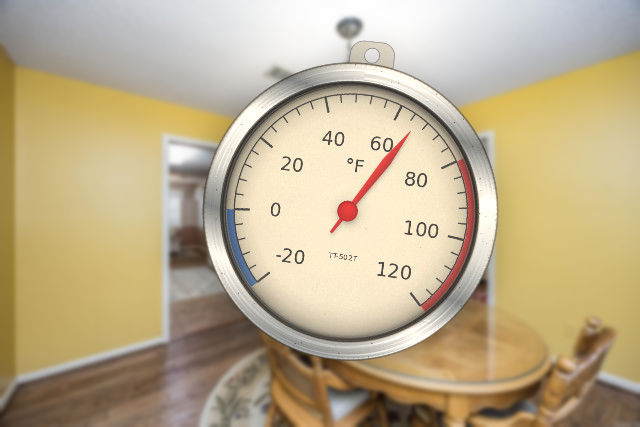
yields 66 °F
